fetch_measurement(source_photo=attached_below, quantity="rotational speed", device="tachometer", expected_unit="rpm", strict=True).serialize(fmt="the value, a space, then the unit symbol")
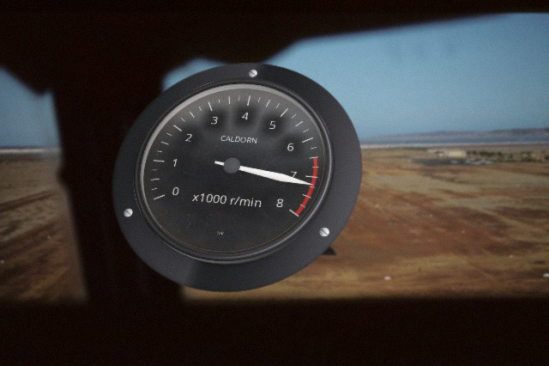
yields 7250 rpm
